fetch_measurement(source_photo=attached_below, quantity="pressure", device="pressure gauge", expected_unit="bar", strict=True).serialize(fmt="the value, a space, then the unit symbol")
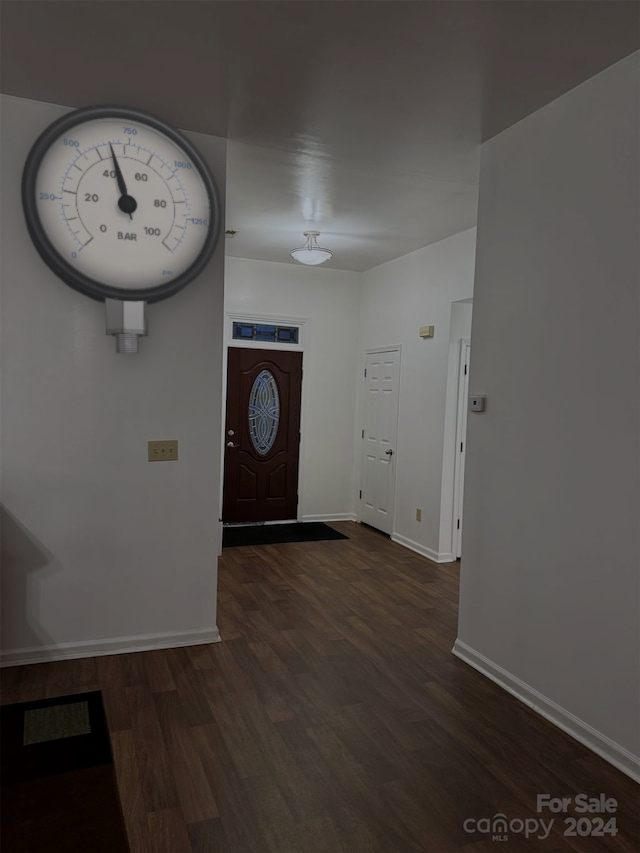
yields 45 bar
